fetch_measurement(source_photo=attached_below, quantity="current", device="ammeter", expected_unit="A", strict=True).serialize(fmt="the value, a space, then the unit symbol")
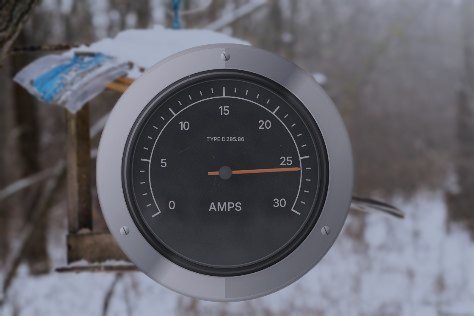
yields 26 A
